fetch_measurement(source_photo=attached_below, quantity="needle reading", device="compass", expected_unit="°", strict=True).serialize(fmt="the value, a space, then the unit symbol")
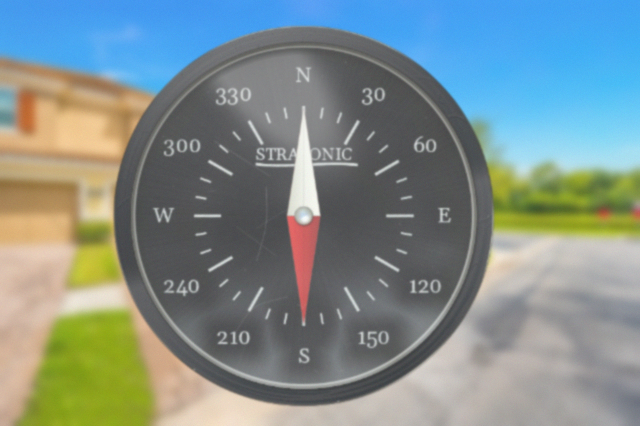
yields 180 °
